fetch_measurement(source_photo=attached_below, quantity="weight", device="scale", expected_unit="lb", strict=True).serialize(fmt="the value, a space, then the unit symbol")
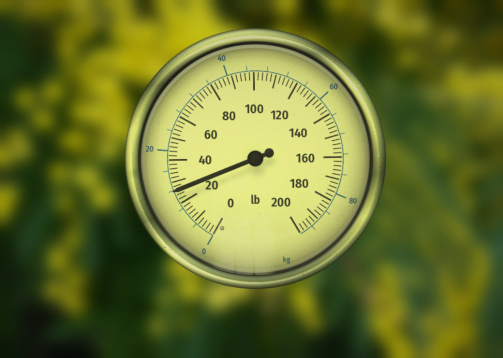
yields 26 lb
